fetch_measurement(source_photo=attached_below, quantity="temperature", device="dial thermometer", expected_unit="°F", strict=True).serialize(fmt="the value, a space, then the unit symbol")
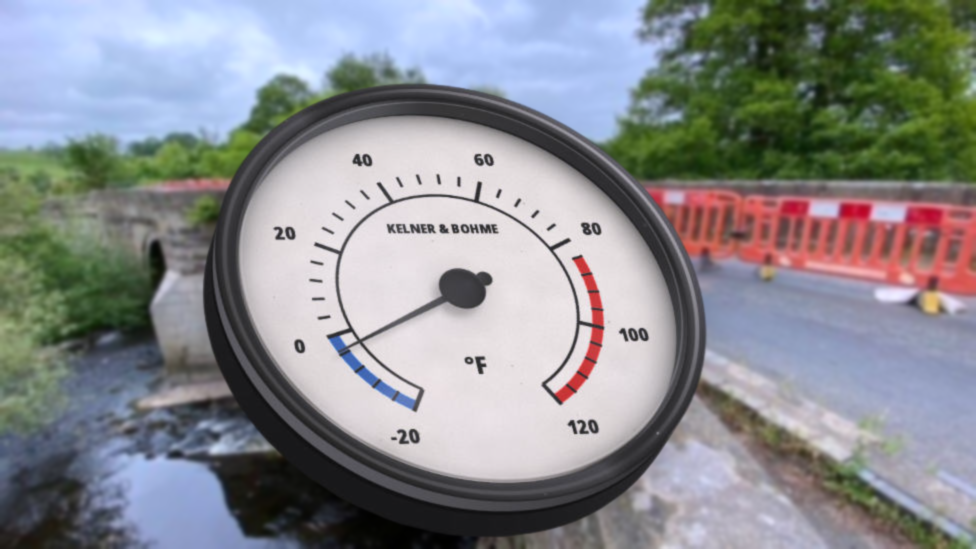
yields -4 °F
